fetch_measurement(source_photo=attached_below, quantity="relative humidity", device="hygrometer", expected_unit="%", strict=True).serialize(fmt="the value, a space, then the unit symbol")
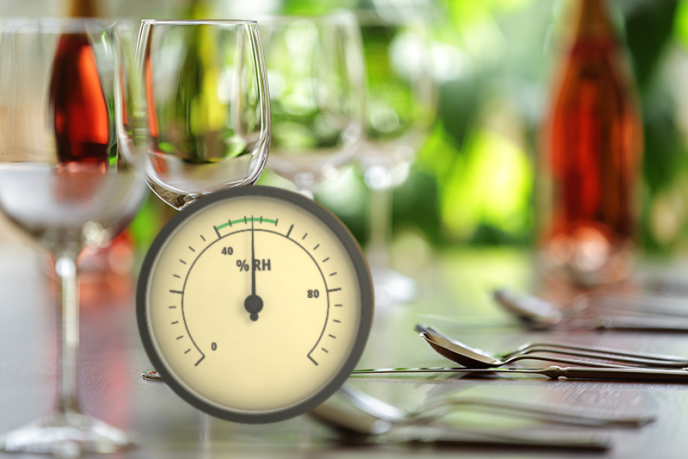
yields 50 %
